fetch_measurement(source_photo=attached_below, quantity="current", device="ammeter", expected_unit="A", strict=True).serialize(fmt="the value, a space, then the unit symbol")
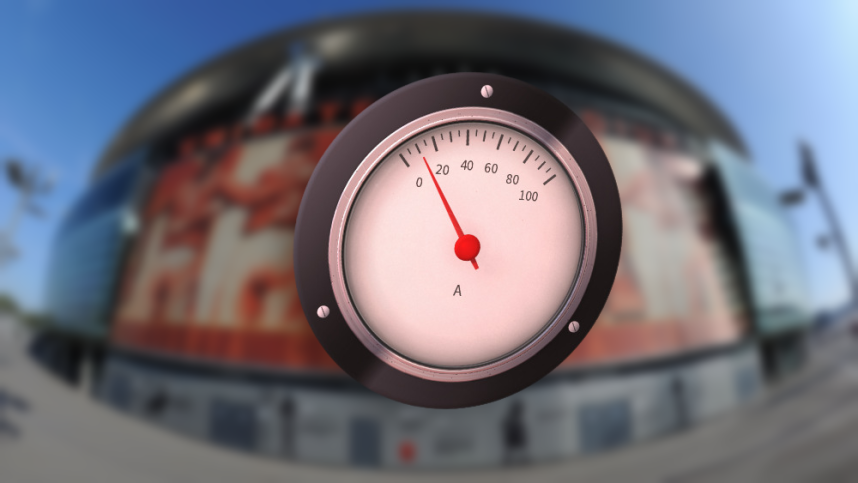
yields 10 A
